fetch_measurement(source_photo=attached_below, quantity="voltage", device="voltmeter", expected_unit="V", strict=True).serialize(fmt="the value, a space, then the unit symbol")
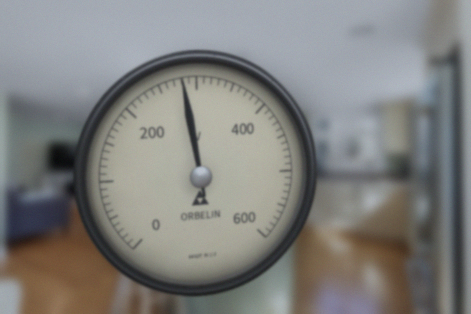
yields 280 V
